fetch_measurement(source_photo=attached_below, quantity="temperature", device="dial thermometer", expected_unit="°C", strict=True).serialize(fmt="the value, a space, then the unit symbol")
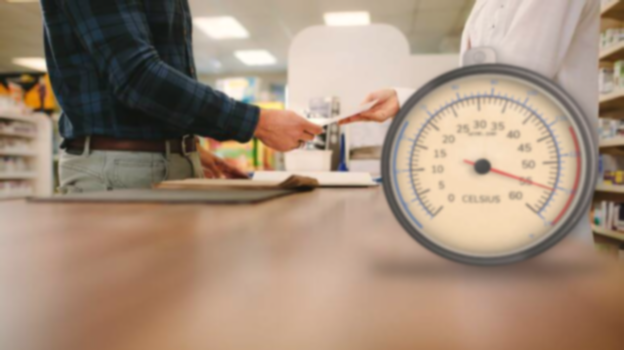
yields 55 °C
